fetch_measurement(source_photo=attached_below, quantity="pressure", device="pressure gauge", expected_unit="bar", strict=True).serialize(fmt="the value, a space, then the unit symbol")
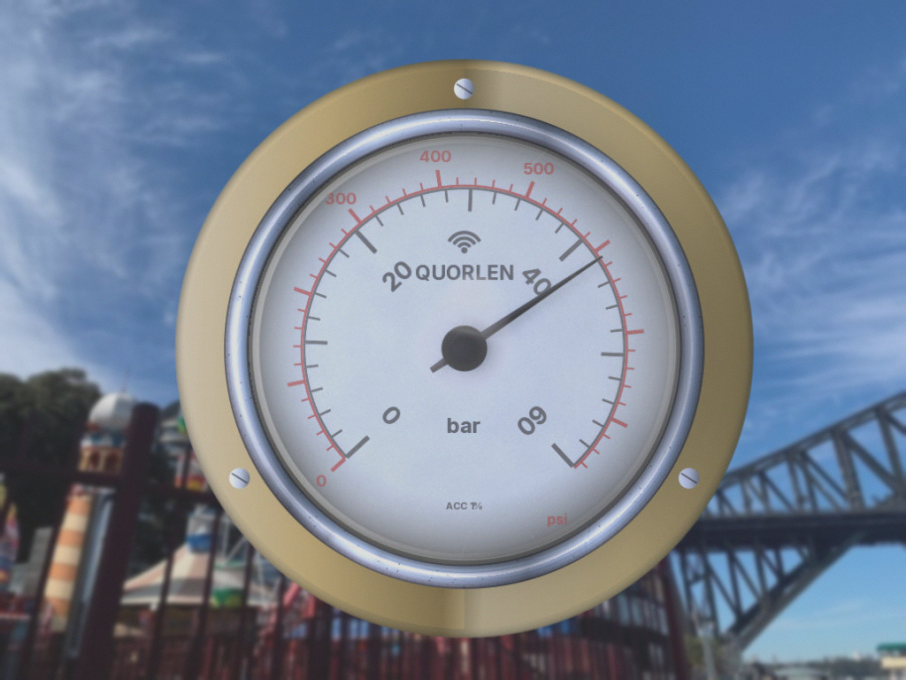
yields 42 bar
